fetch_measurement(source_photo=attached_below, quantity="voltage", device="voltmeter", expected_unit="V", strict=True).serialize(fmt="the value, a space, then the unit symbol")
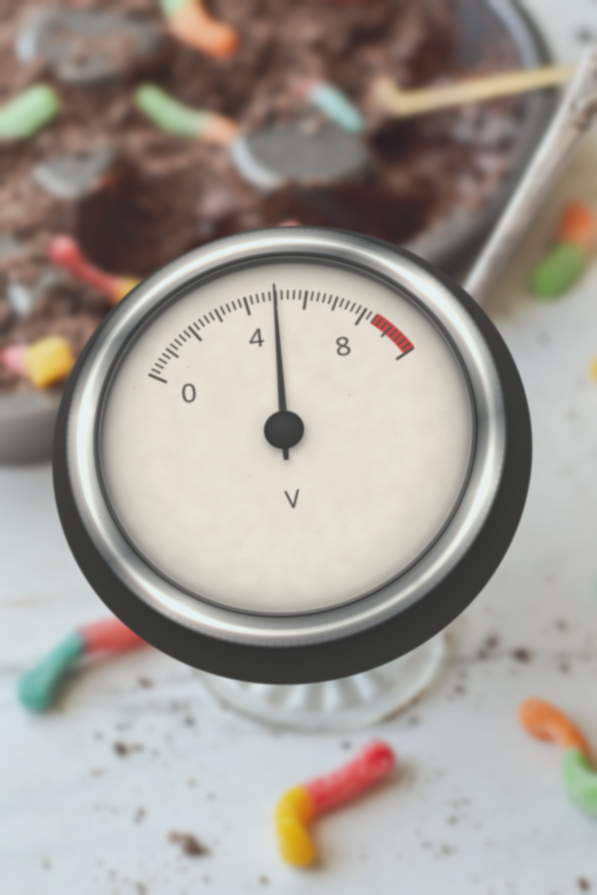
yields 5 V
